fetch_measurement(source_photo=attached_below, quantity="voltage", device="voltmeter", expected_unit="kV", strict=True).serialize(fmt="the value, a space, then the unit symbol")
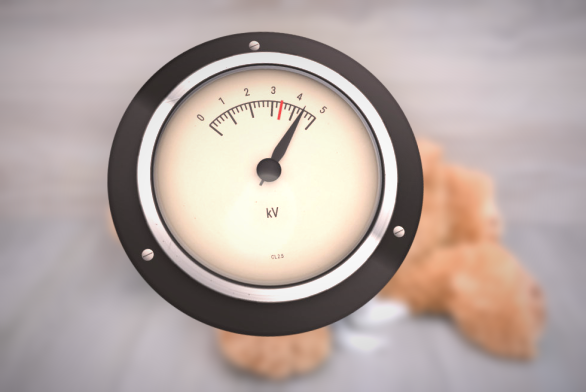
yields 4.4 kV
